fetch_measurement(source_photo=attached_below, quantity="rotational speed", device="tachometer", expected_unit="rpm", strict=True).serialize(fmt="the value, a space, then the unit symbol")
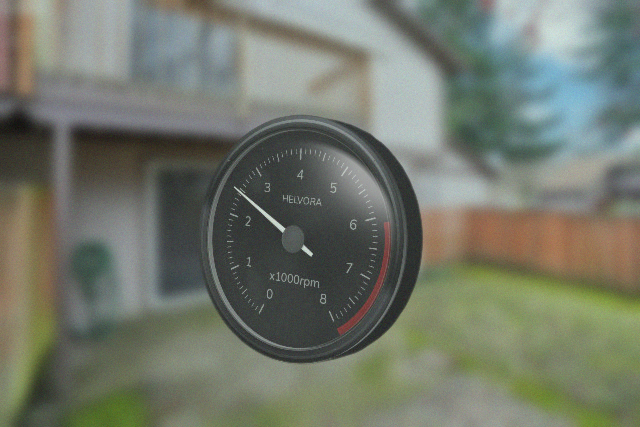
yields 2500 rpm
